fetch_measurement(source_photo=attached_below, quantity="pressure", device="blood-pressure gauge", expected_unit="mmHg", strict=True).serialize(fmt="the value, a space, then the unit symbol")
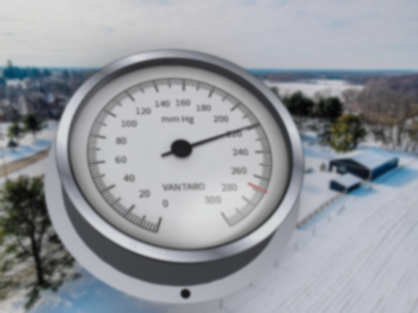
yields 220 mmHg
